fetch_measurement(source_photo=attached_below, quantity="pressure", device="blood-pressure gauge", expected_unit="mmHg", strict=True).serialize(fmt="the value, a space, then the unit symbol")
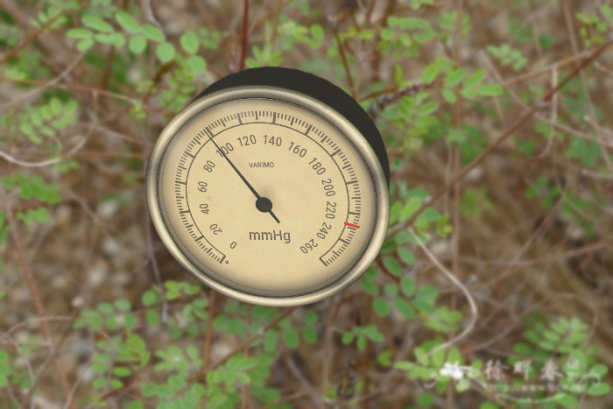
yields 100 mmHg
